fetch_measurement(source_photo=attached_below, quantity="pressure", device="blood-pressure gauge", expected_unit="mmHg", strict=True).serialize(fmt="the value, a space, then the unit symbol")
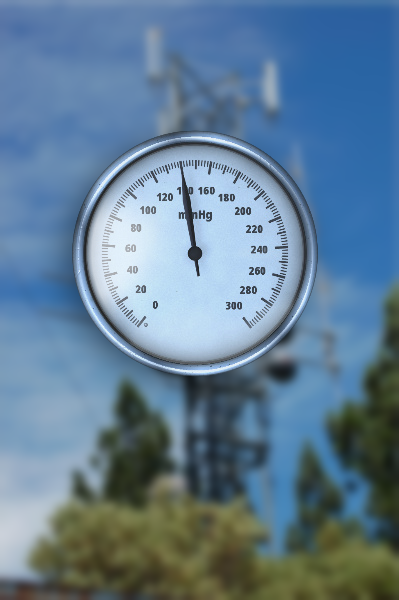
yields 140 mmHg
